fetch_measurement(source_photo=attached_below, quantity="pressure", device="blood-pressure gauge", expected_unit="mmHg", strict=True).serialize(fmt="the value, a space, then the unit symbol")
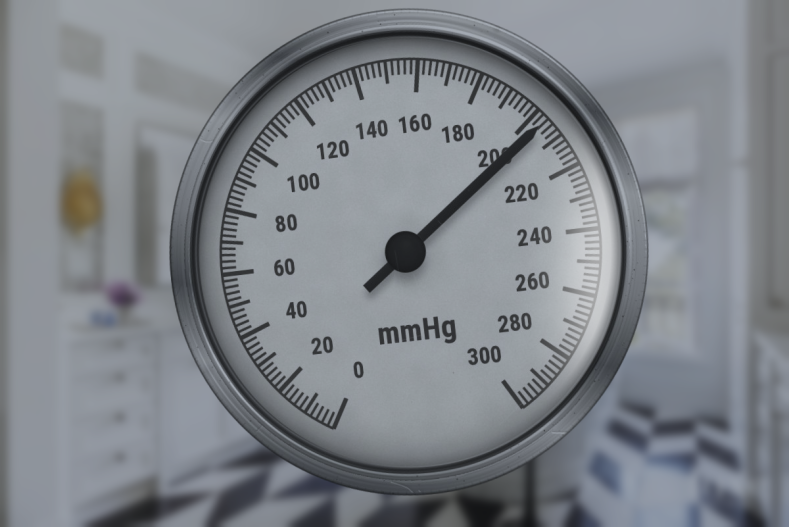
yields 204 mmHg
